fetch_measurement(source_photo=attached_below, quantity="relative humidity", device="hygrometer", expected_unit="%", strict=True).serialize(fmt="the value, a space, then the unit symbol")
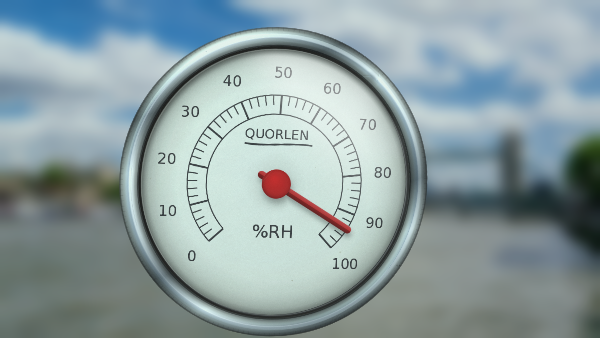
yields 94 %
